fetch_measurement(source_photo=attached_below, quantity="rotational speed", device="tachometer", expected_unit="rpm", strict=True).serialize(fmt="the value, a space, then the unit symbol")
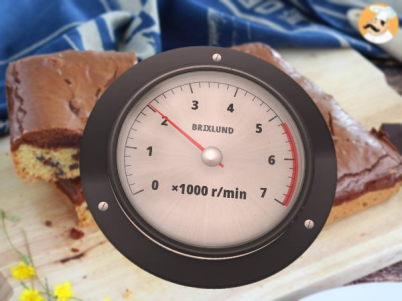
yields 2000 rpm
